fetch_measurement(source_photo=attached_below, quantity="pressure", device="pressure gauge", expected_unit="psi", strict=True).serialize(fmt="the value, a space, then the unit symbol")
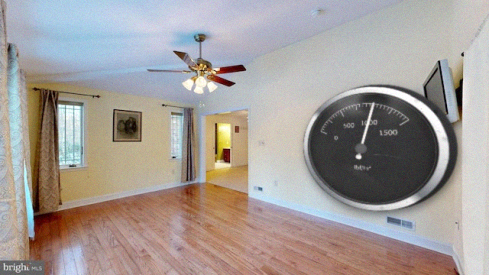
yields 1000 psi
